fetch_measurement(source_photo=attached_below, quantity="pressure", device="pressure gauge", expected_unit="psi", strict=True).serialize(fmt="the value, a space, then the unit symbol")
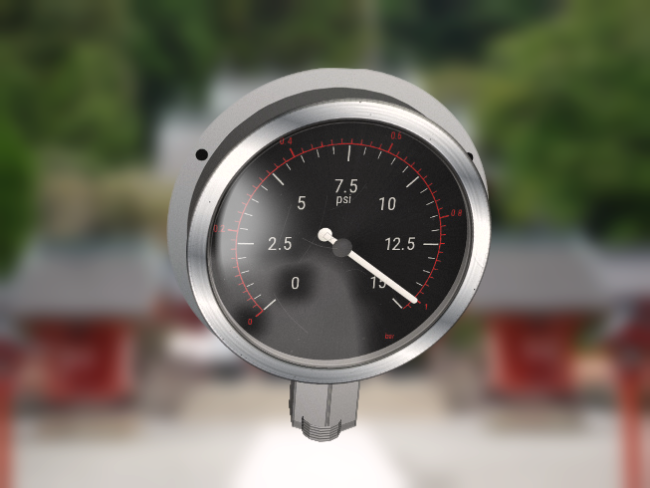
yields 14.5 psi
